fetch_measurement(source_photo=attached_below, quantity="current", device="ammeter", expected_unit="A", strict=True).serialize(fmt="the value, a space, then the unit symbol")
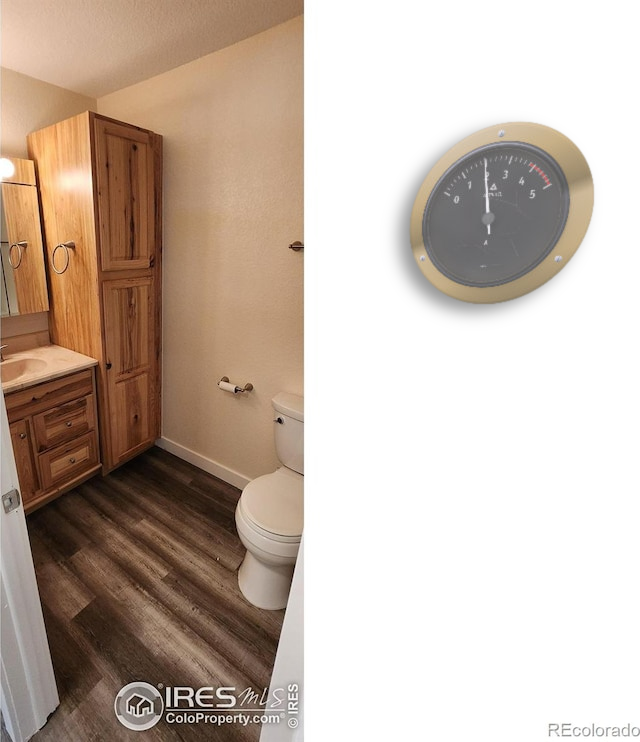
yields 2 A
